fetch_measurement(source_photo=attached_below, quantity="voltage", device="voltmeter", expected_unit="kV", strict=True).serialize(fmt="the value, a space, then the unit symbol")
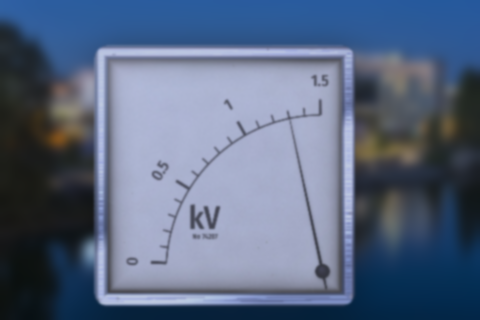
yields 1.3 kV
